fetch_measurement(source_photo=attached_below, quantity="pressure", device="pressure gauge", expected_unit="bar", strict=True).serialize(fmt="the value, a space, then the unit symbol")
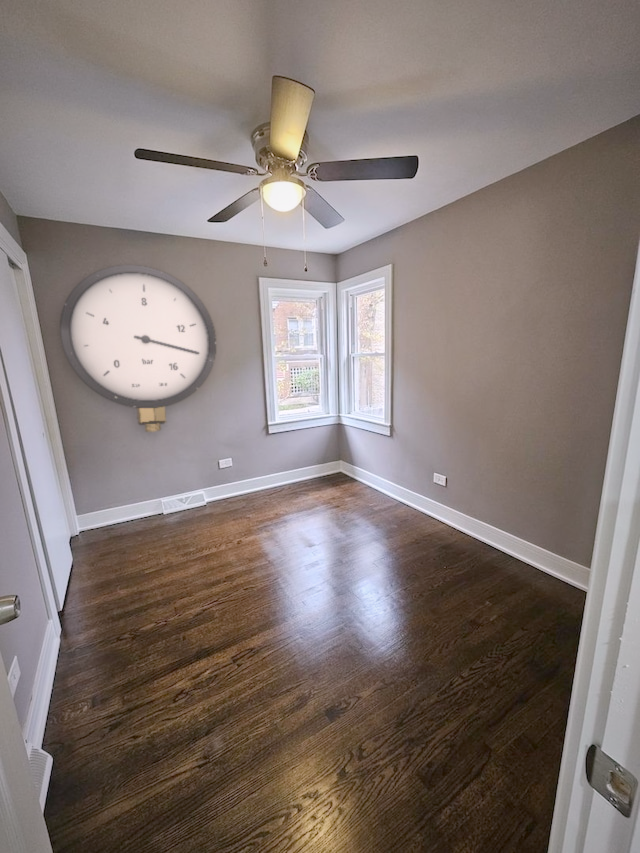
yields 14 bar
